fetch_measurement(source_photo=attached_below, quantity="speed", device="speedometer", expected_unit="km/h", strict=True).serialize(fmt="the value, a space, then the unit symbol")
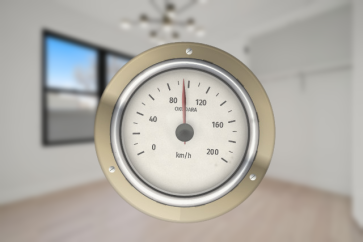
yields 95 km/h
